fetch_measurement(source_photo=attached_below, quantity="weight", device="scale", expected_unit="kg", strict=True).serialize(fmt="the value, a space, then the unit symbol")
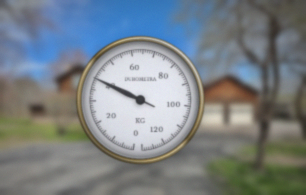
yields 40 kg
